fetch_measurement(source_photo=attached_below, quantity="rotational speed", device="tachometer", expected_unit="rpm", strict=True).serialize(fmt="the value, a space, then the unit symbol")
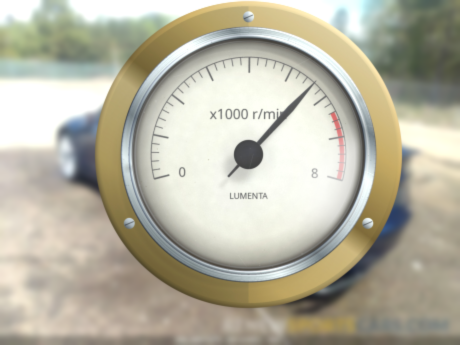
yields 5600 rpm
